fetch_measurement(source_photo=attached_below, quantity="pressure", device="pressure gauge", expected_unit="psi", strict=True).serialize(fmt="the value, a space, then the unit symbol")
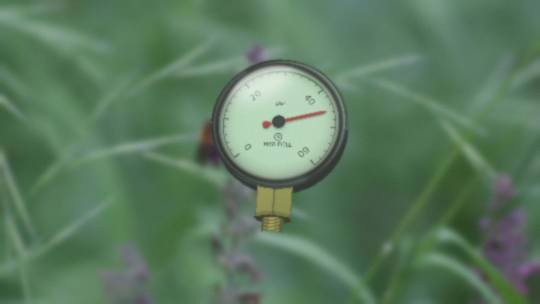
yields 46 psi
